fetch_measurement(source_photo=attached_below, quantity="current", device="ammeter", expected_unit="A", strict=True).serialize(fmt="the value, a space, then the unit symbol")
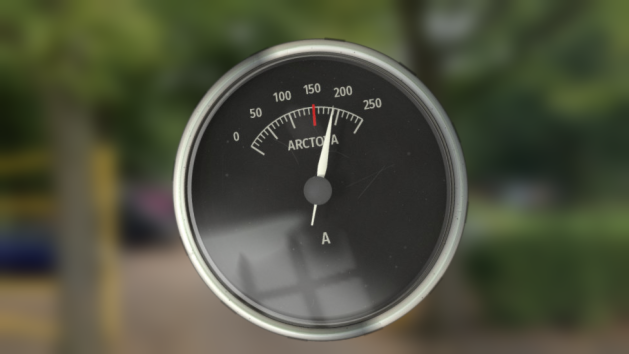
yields 190 A
